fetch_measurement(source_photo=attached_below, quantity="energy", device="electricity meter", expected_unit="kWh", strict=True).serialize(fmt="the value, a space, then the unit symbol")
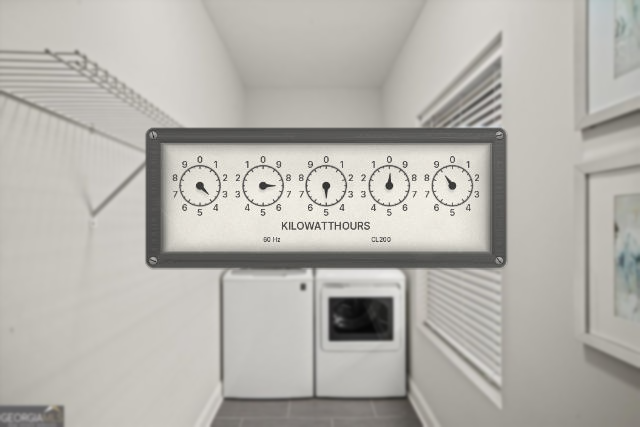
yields 37499 kWh
